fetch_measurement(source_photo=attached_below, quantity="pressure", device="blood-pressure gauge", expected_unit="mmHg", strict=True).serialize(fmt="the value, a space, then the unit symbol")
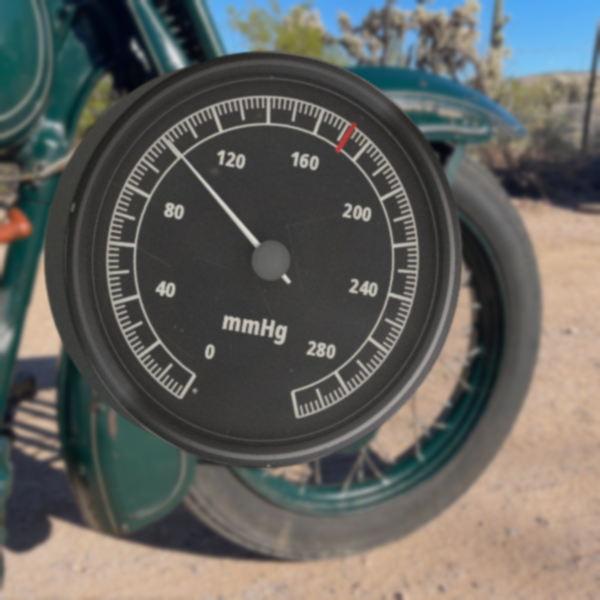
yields 100 mmHg
